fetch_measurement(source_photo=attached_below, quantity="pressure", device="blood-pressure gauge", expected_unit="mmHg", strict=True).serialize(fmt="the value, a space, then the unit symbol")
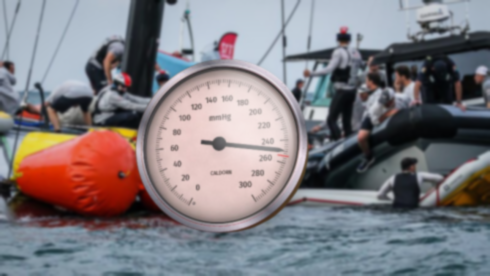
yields 250 mmHg
